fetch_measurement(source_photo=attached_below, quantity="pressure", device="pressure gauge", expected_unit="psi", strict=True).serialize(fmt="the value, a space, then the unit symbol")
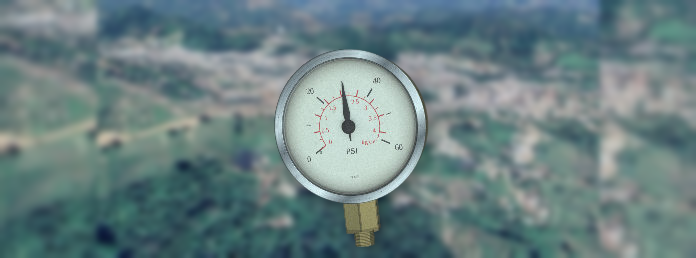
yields 30 psi
